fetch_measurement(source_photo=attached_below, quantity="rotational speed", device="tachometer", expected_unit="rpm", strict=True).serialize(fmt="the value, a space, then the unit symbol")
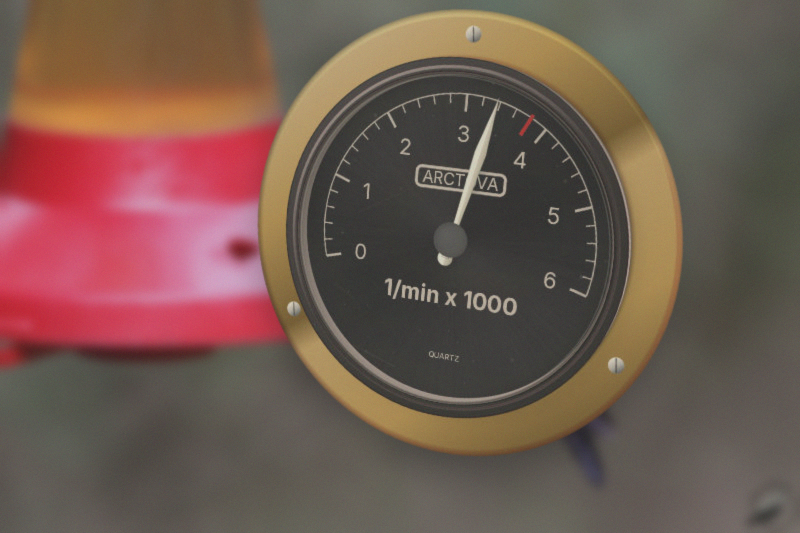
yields 3400 rpm
